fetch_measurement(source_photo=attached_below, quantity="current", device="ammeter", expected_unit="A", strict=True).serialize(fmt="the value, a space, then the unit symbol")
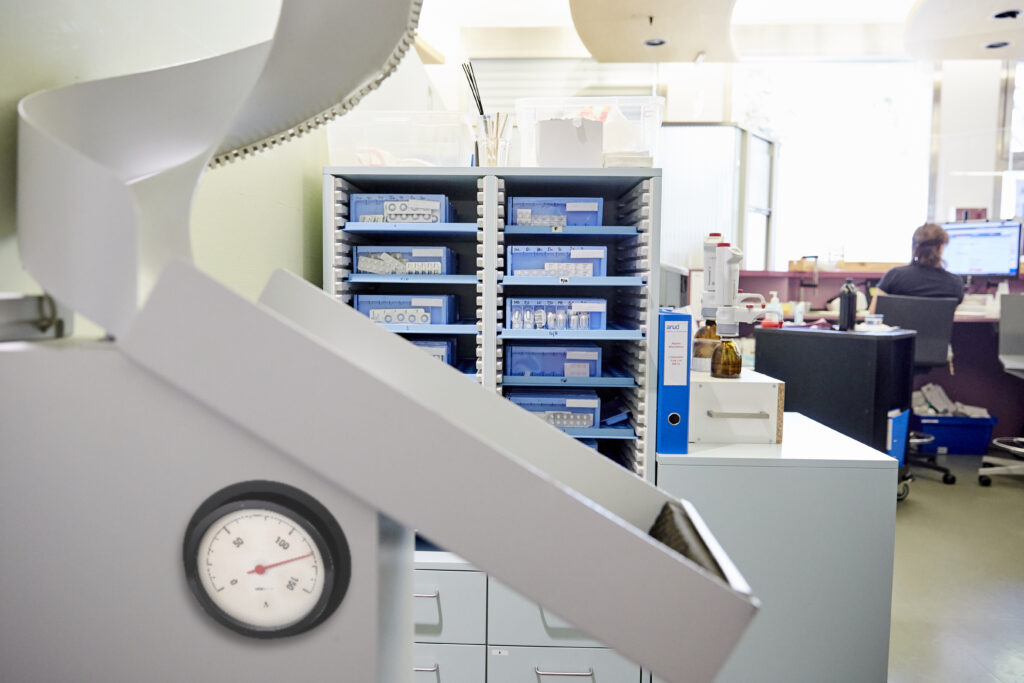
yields 120 A
